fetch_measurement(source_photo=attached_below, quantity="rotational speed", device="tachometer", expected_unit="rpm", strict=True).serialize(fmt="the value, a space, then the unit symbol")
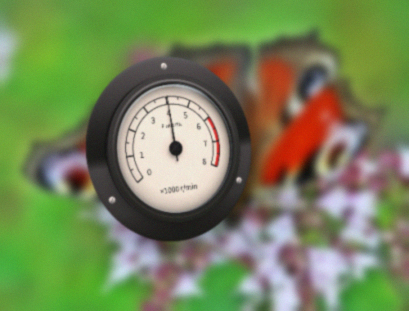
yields 4000 rpm
